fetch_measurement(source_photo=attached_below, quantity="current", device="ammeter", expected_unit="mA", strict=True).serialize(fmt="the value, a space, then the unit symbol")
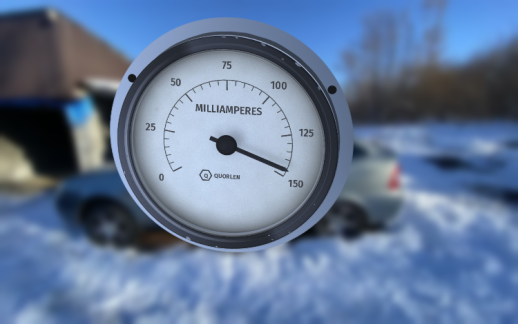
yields 145 mA
